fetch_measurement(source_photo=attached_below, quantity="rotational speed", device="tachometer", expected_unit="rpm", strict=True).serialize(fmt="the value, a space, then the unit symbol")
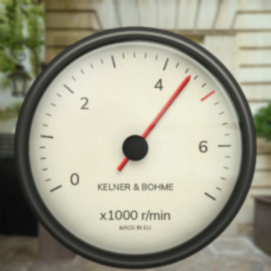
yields 4500 rpm
